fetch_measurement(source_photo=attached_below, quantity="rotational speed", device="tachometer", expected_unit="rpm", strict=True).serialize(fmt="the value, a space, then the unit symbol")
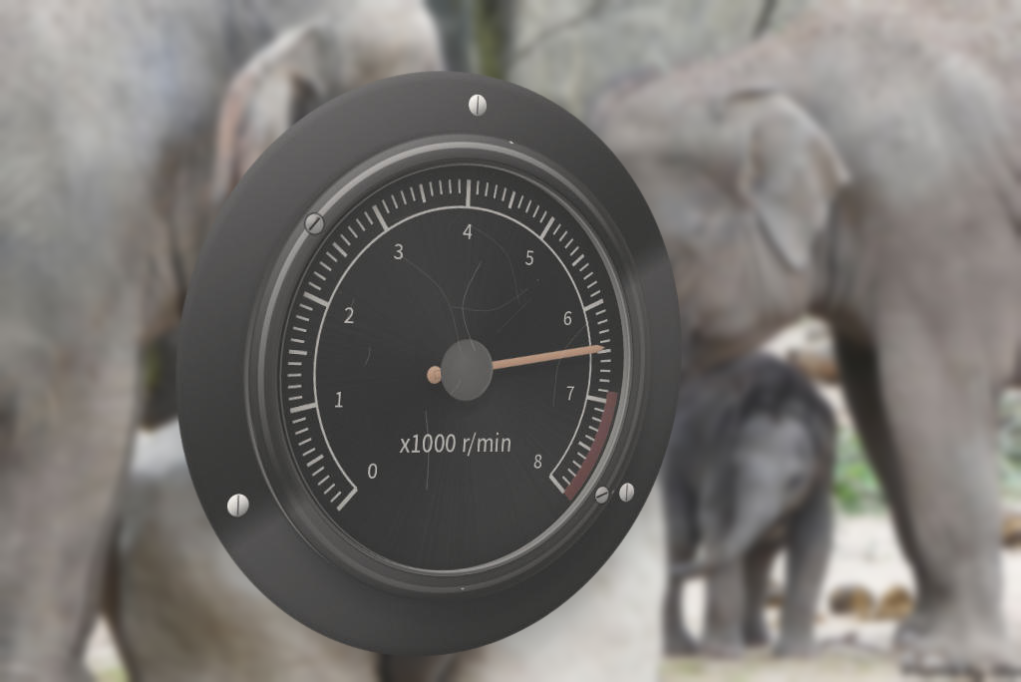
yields 6450 rpm
